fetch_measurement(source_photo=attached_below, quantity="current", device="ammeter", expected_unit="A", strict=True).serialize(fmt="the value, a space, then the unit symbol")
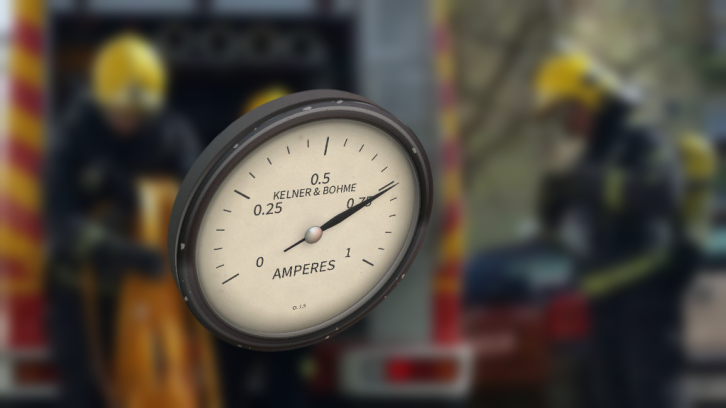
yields 0.75 A
